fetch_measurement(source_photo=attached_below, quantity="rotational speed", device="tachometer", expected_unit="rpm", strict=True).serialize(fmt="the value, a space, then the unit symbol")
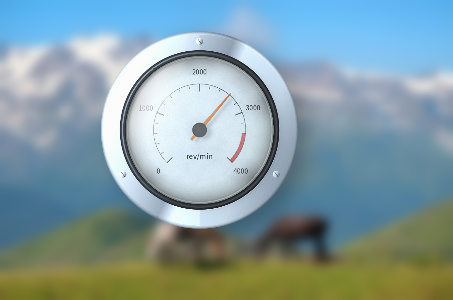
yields 2600 rpm
